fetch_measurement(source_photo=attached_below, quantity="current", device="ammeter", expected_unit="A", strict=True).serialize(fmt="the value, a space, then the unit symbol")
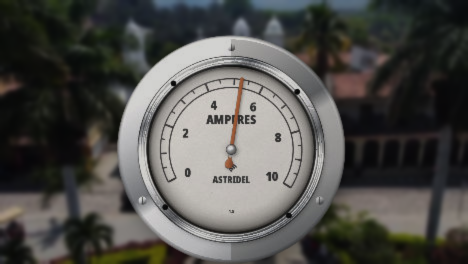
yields 5.25 A
